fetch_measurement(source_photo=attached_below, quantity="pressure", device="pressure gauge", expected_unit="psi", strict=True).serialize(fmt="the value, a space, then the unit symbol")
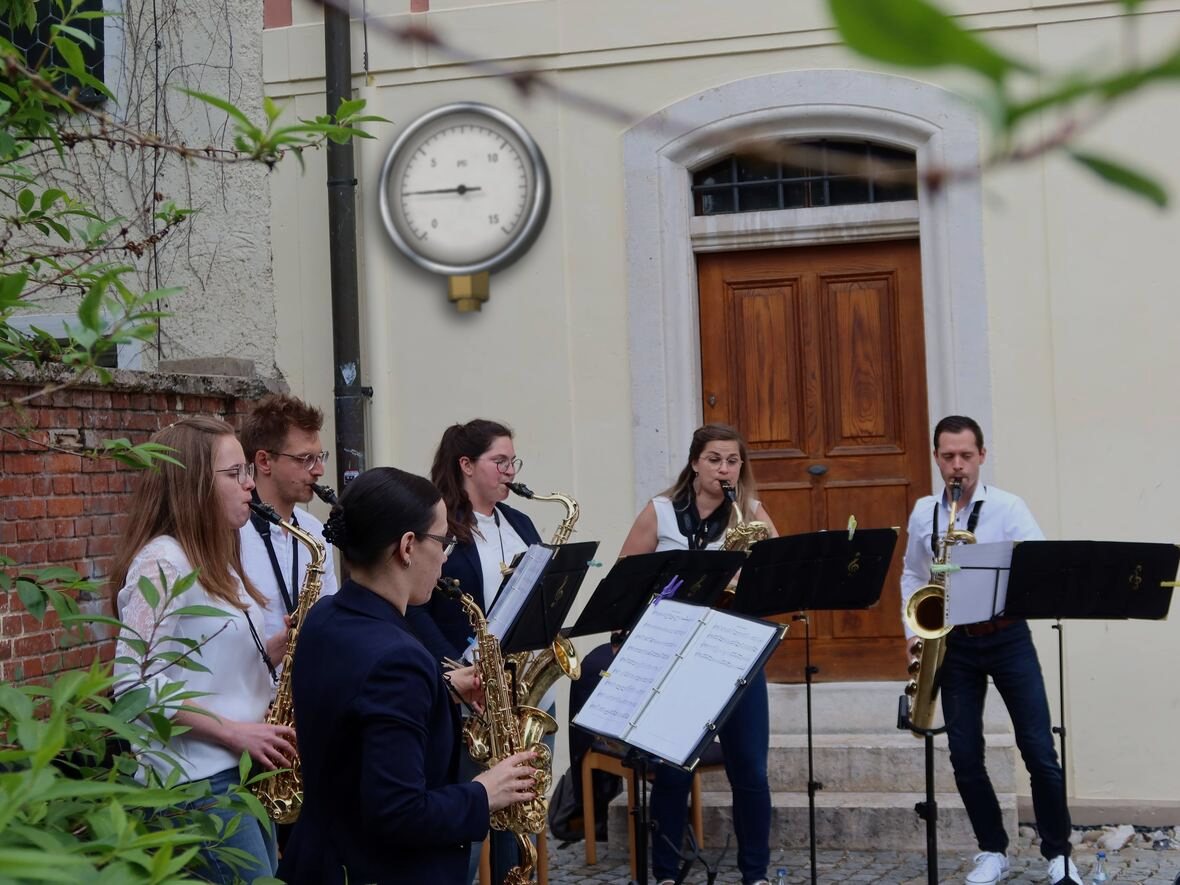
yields 2.5 psi
